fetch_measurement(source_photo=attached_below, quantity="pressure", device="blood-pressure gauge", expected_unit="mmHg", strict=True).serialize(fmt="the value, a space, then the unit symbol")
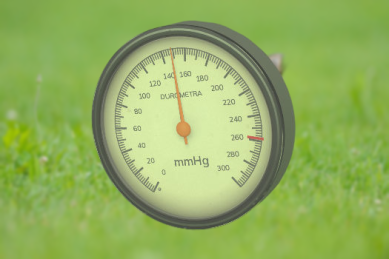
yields 150 mmHg
